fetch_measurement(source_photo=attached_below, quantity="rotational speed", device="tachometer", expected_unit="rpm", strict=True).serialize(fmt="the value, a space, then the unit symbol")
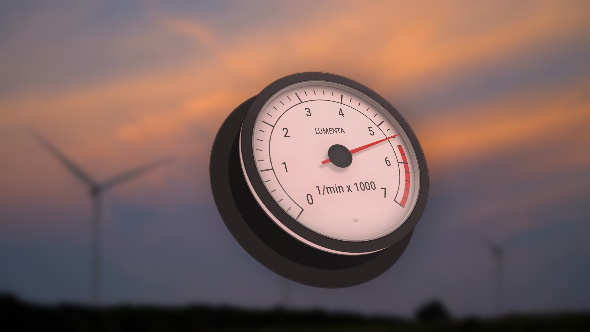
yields 5400 rpm
